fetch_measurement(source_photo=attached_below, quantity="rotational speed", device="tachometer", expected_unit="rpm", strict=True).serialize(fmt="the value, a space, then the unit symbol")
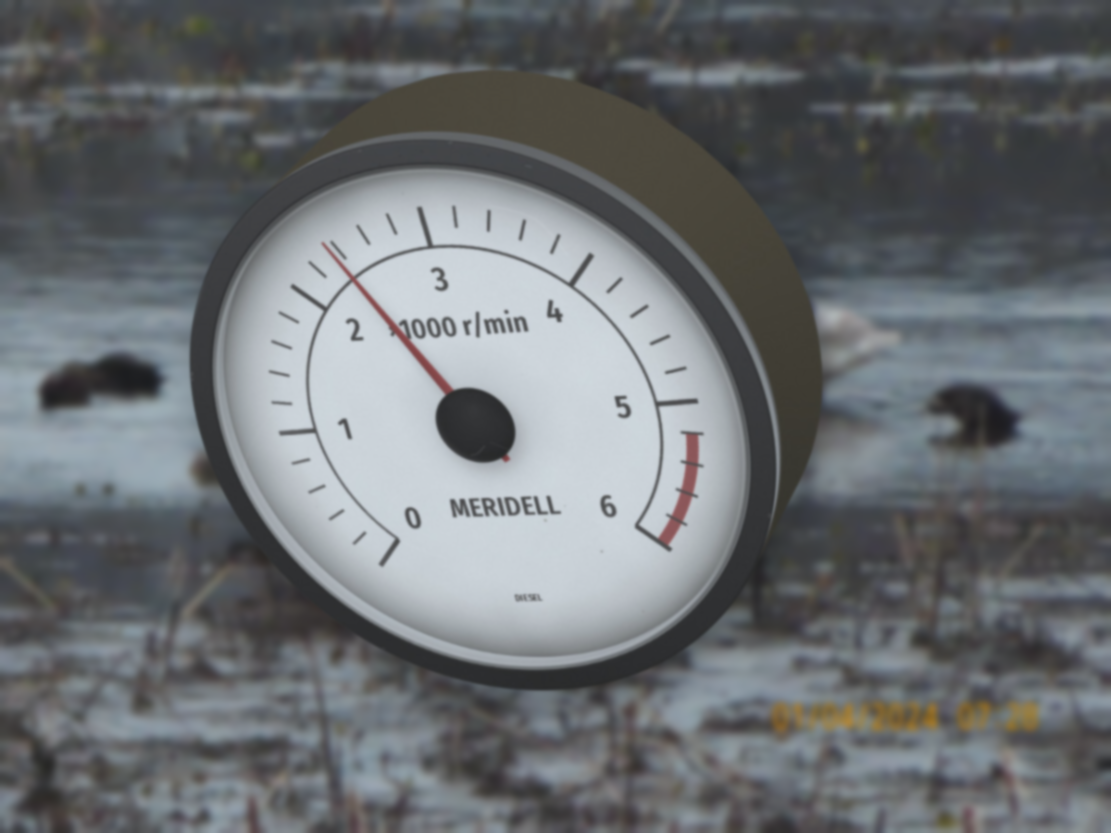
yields 2400 rpm
